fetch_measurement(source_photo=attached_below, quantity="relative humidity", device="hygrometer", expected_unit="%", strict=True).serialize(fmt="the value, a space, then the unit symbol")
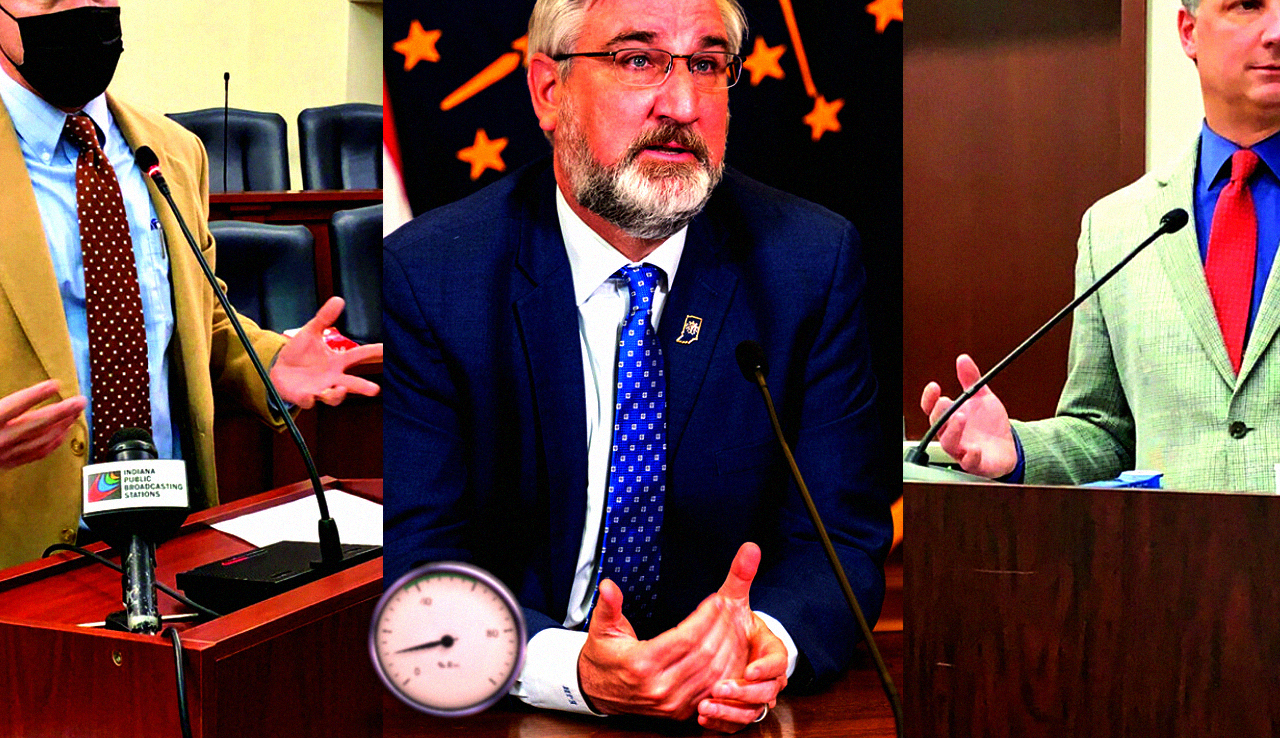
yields 12 %
